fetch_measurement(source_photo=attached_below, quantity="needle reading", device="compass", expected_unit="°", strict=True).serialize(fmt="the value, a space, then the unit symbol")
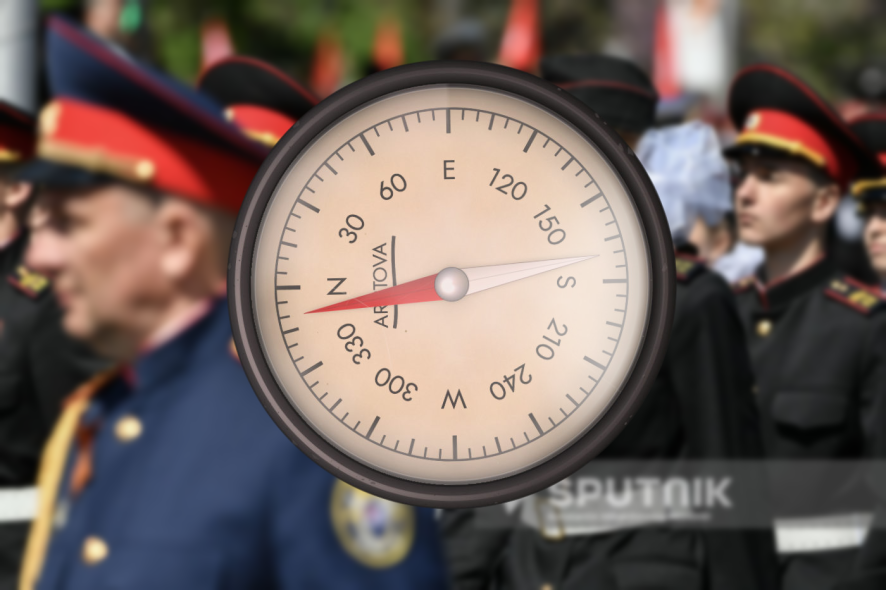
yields 350 °
